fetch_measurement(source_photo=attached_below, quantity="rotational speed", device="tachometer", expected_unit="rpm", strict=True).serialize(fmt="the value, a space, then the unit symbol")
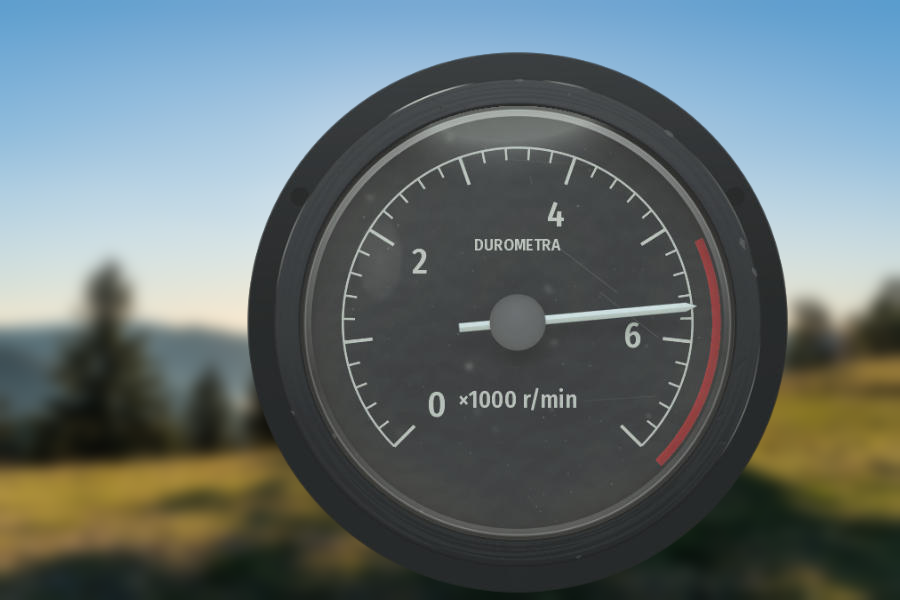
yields 5700 rpm
